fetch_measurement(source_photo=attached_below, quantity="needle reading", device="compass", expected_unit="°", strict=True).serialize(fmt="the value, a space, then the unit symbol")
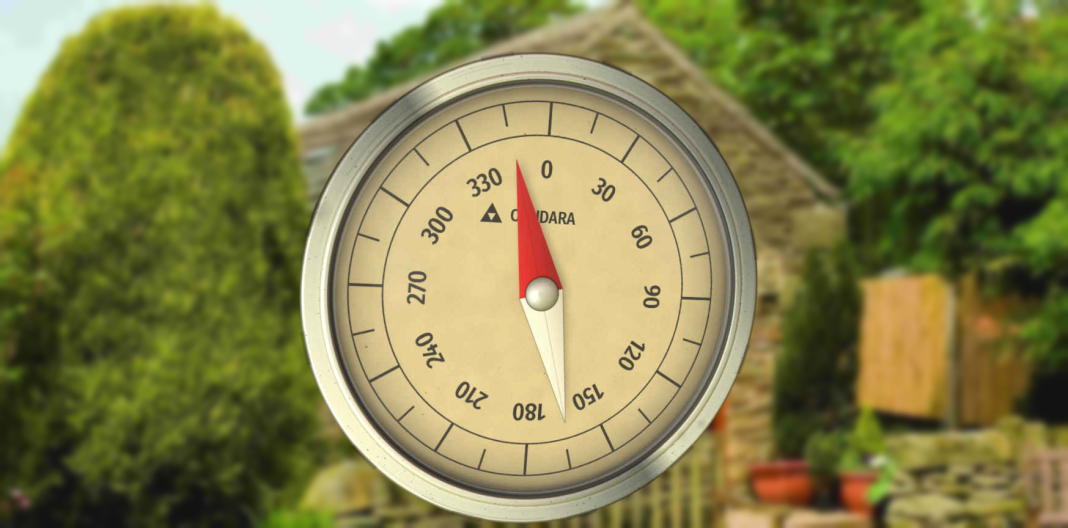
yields 345 °
